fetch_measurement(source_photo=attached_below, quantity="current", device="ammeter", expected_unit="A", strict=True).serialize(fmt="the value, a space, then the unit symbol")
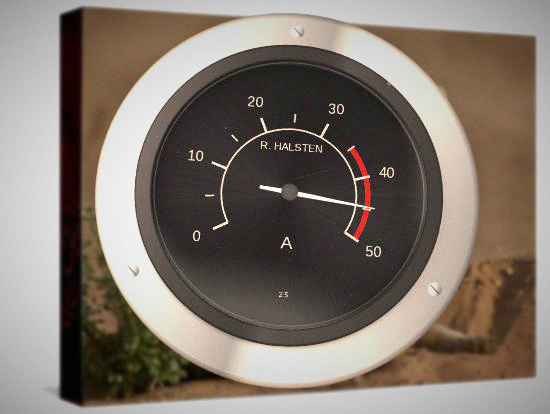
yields 45 A
